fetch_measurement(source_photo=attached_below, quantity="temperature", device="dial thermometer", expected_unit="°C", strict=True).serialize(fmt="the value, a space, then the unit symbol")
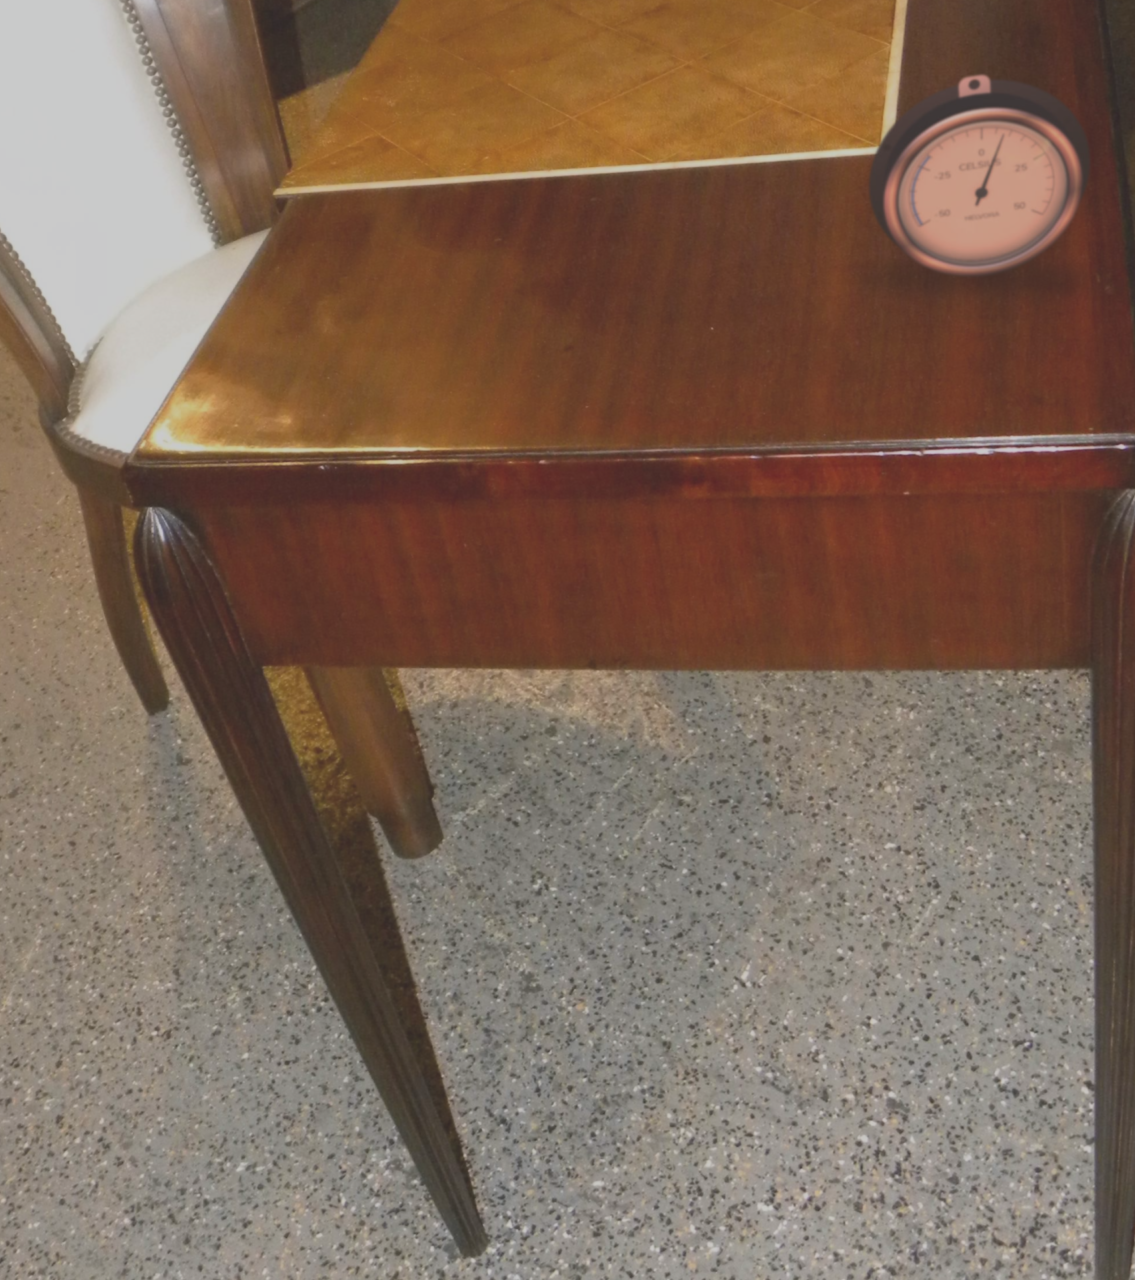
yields 7.5 °C
